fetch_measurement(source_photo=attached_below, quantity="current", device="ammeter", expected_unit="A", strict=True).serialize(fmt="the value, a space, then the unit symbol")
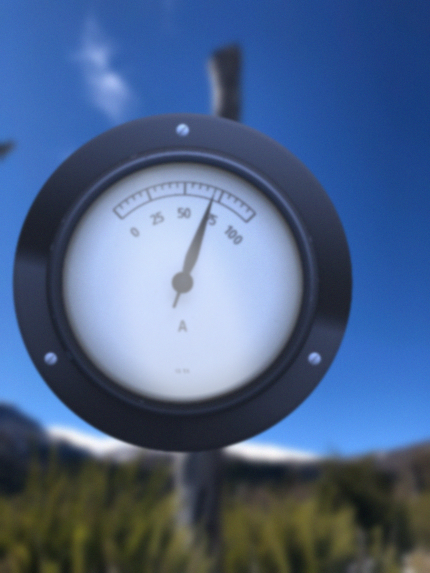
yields 70 A
